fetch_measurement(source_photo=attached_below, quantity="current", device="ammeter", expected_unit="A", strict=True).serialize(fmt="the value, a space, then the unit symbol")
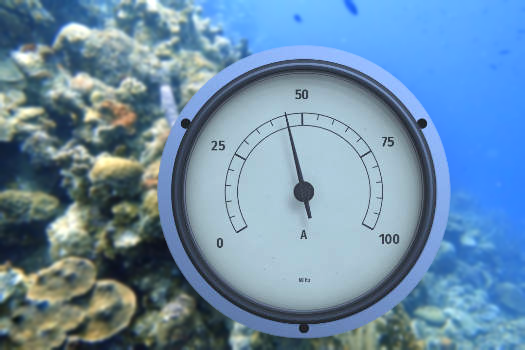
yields 45 A
